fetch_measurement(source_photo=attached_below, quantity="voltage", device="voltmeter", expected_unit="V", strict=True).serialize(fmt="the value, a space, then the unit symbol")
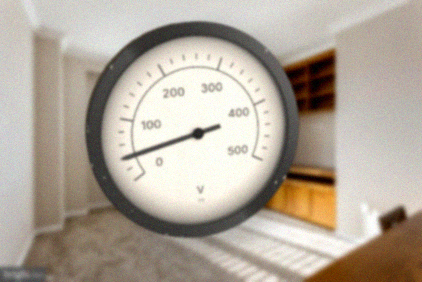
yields 40 V
